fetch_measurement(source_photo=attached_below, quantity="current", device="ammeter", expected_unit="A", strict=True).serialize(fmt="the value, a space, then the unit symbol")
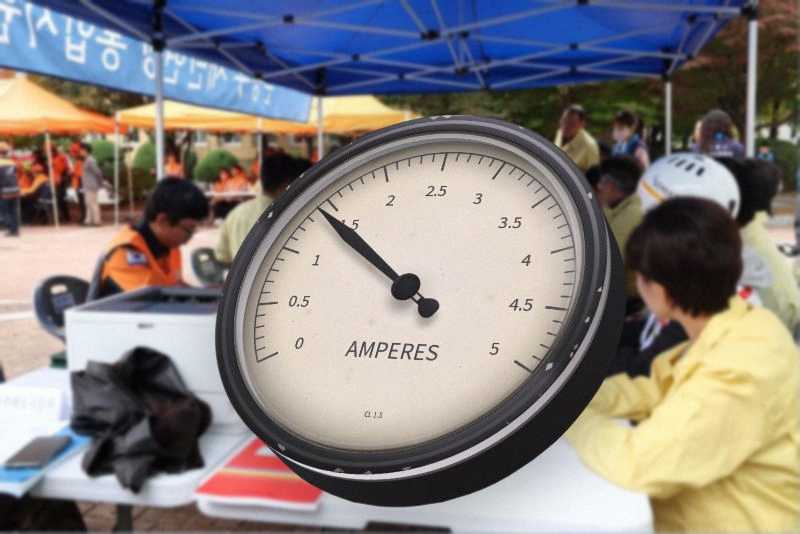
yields 1.4 A
